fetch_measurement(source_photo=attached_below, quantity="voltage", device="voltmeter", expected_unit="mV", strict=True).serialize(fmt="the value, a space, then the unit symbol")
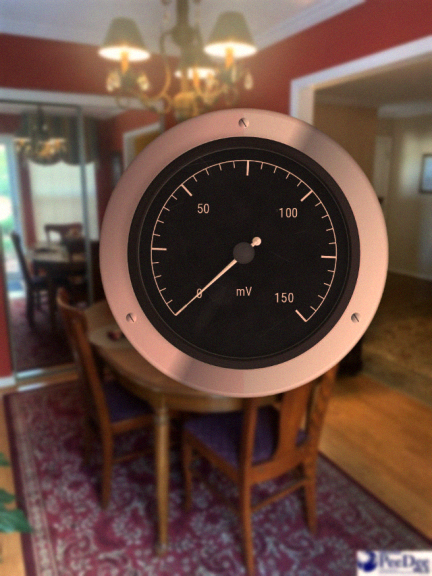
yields 0 mV
